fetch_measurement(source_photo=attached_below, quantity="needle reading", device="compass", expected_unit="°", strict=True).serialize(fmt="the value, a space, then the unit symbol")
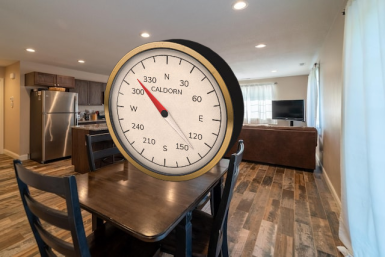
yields 315 °
